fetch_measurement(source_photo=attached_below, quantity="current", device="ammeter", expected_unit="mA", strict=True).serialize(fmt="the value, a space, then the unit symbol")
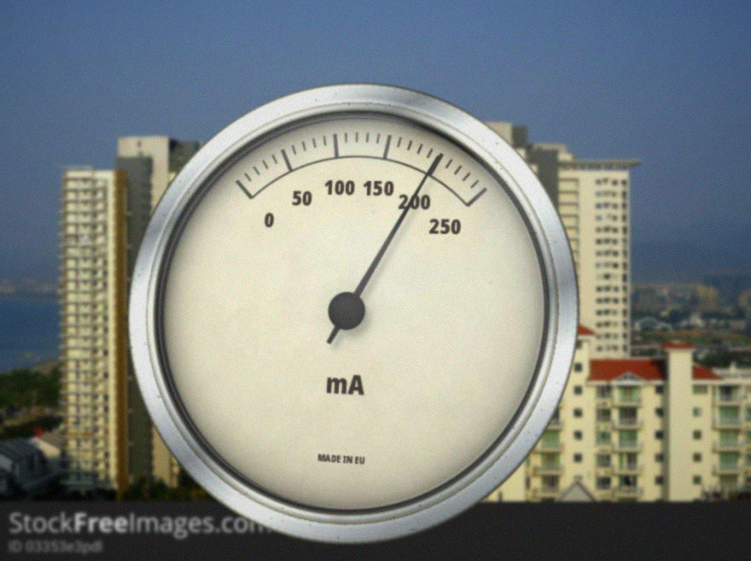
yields 200 mA
